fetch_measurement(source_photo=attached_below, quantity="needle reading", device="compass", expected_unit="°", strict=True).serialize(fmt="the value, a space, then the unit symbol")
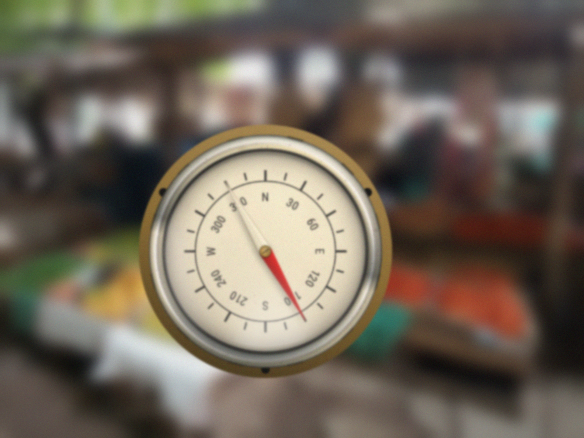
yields 150 °
